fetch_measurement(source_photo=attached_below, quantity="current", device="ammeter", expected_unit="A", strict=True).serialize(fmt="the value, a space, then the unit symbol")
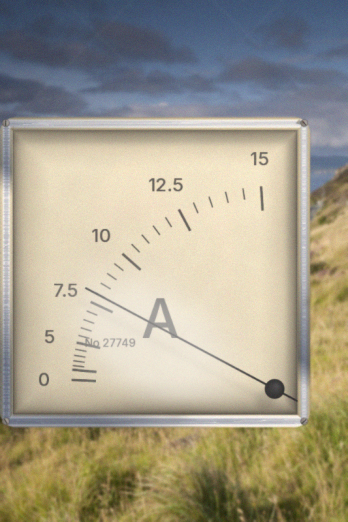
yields 8 A
